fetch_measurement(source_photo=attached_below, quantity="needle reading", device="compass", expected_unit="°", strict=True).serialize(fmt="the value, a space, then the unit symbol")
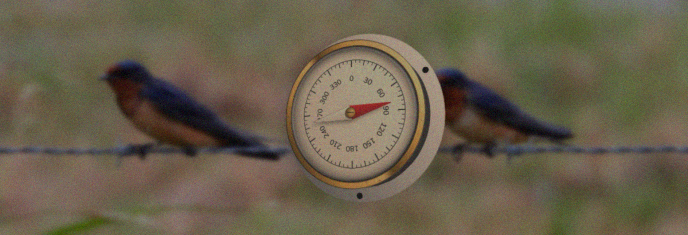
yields 80 °
